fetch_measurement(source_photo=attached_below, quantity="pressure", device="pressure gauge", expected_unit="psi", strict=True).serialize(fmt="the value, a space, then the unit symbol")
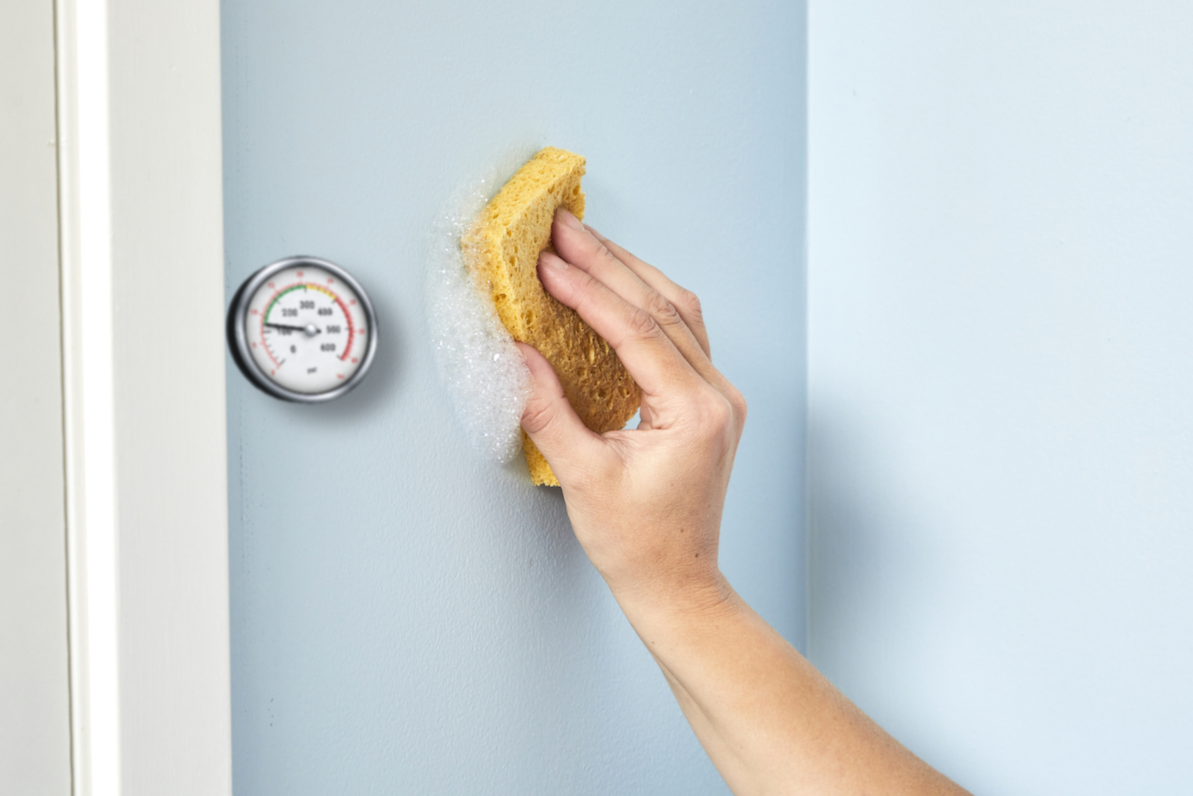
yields 120 psi
